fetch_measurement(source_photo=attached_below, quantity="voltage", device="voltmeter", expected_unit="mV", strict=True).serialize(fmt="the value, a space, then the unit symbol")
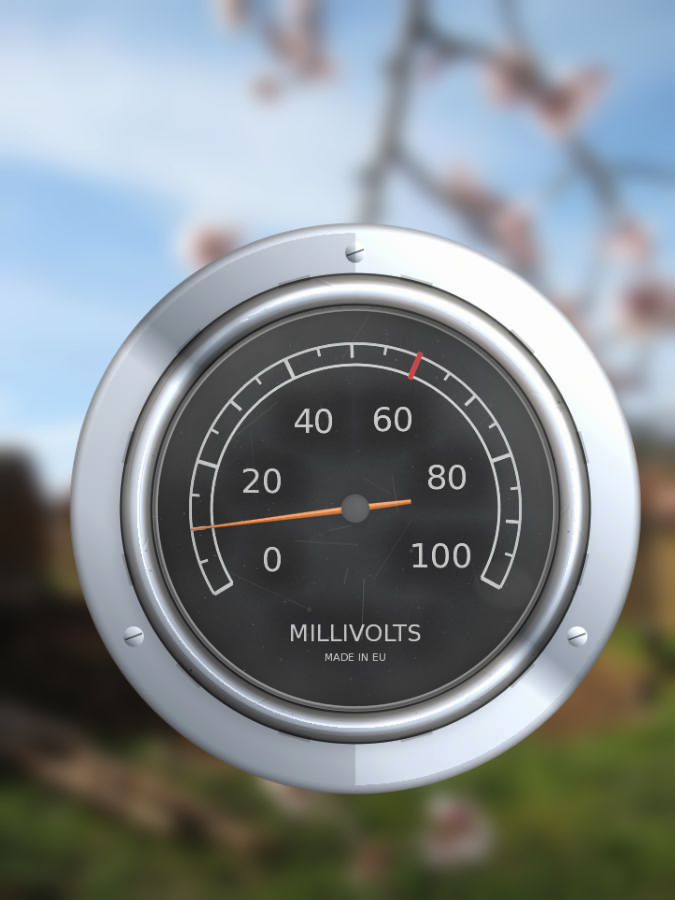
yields 10 mV
